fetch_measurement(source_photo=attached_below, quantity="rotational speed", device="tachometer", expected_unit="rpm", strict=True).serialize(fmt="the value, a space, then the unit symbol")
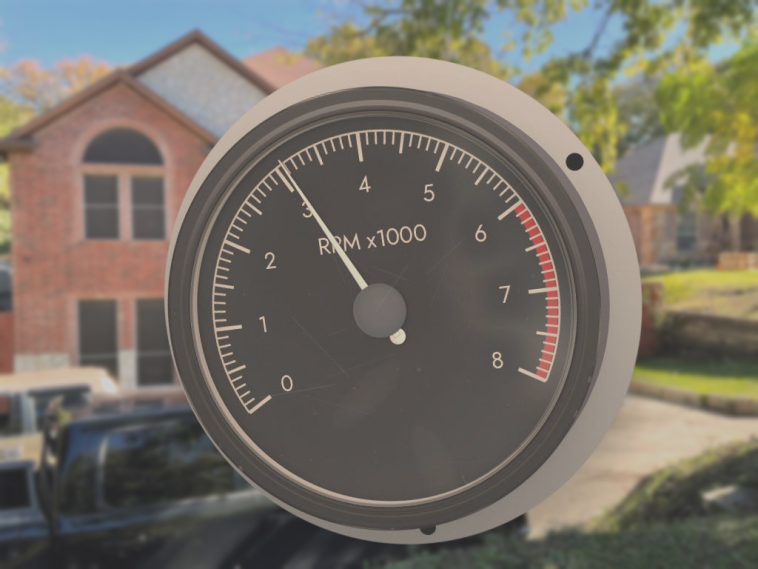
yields 3100 rpm
